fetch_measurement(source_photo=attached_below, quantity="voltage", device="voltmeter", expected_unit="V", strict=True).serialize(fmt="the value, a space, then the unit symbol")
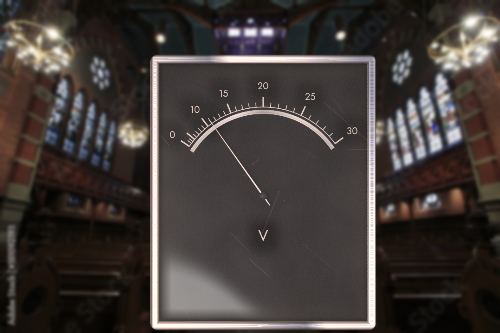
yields 11 V
